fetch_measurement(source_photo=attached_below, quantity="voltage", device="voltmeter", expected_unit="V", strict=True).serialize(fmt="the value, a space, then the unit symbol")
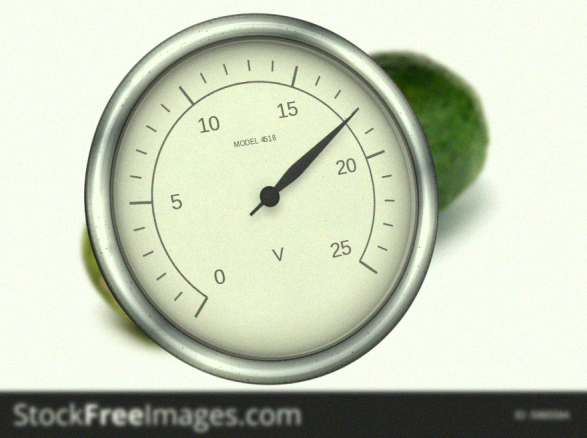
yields 18 V
